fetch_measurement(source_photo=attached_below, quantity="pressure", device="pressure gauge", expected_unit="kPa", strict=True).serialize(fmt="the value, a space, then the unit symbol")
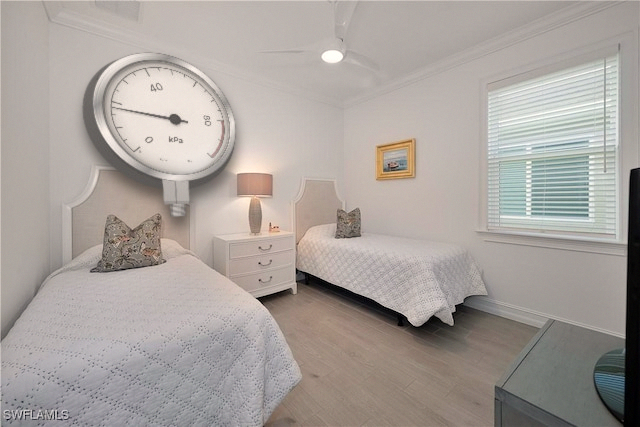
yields 17.5 kPa
